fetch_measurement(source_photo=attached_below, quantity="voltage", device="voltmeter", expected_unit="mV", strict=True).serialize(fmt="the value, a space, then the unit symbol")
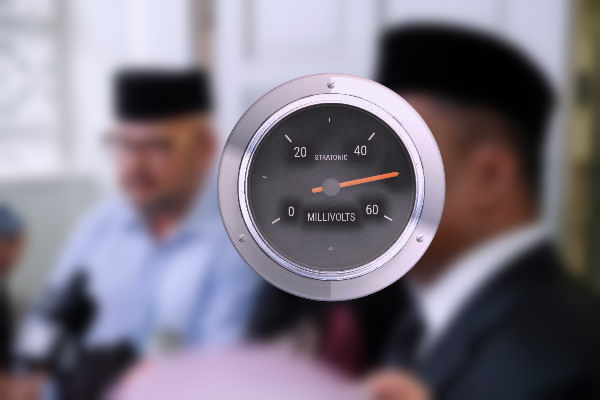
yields 50 mV
